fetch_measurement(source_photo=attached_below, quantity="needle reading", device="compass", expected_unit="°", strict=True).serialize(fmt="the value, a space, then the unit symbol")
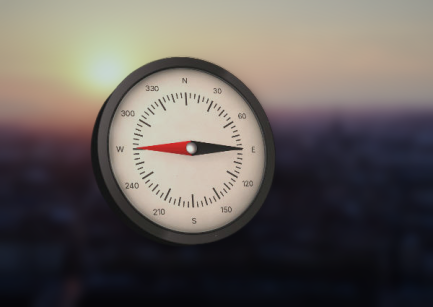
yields 270 °
